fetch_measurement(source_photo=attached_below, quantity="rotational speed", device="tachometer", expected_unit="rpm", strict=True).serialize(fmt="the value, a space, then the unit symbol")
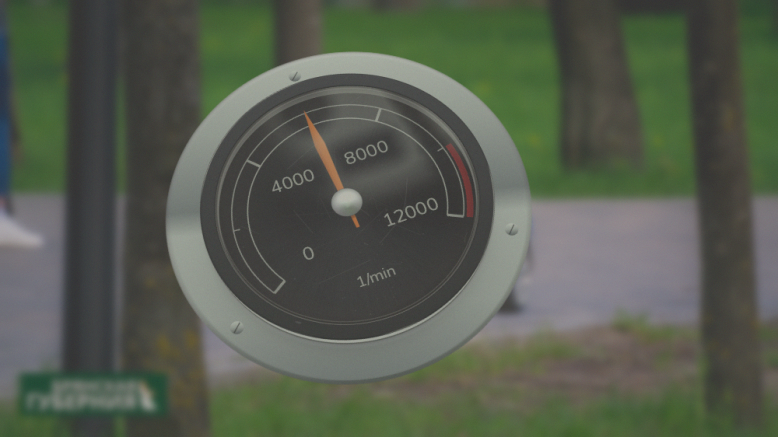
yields 6000 rpm
